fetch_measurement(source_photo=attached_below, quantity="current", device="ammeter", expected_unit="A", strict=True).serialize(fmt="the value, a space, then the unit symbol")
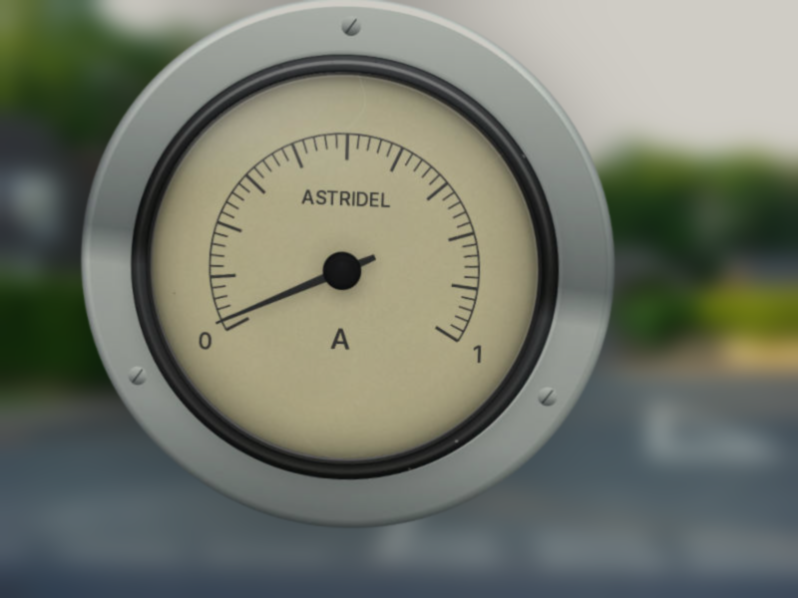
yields 0.02 A
